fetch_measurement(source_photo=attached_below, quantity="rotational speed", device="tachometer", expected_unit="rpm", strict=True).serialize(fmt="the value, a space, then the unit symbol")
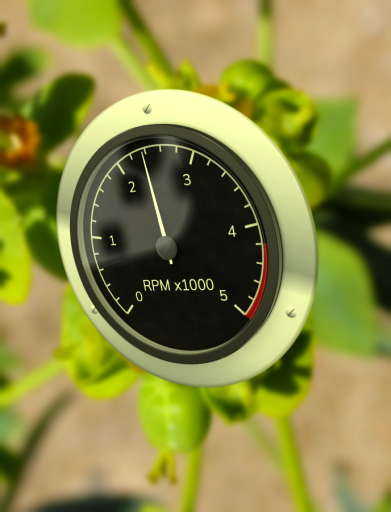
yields 2400 rpm
